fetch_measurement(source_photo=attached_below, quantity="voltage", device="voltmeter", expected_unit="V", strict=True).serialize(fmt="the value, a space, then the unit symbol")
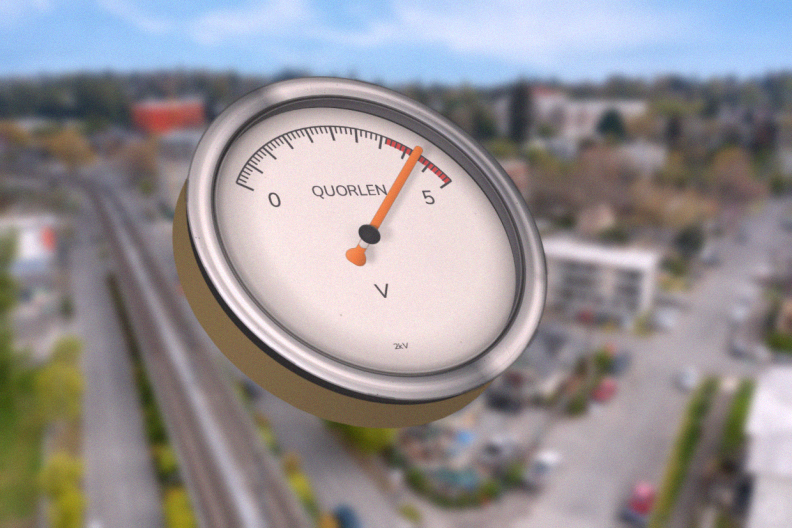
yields 4.2 V
